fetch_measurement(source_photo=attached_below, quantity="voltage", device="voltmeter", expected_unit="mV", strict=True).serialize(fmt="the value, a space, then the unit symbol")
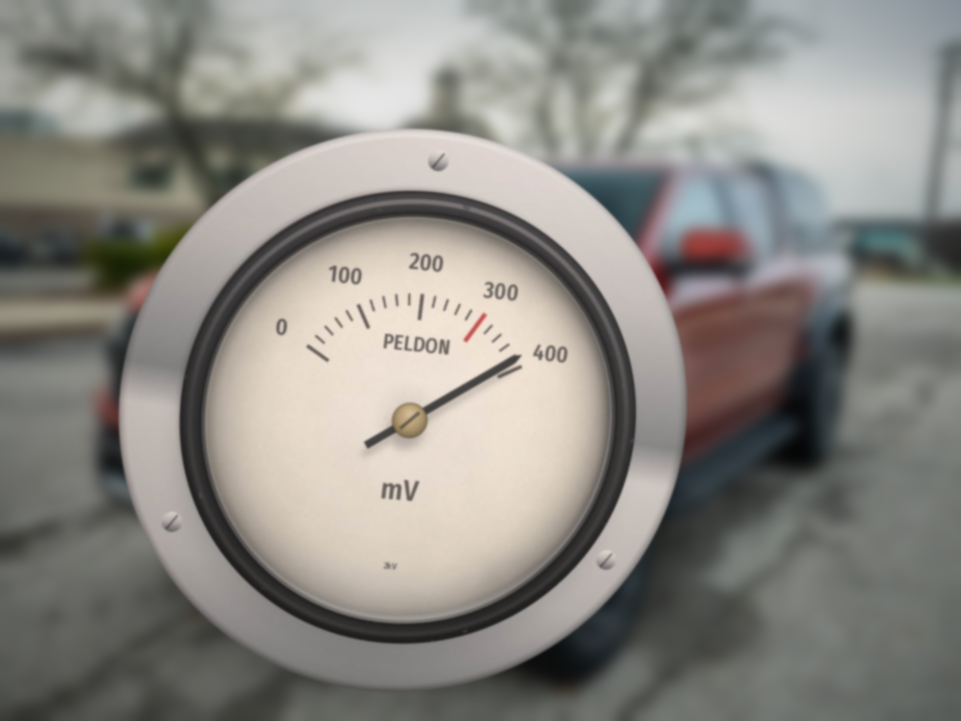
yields 380 mV
